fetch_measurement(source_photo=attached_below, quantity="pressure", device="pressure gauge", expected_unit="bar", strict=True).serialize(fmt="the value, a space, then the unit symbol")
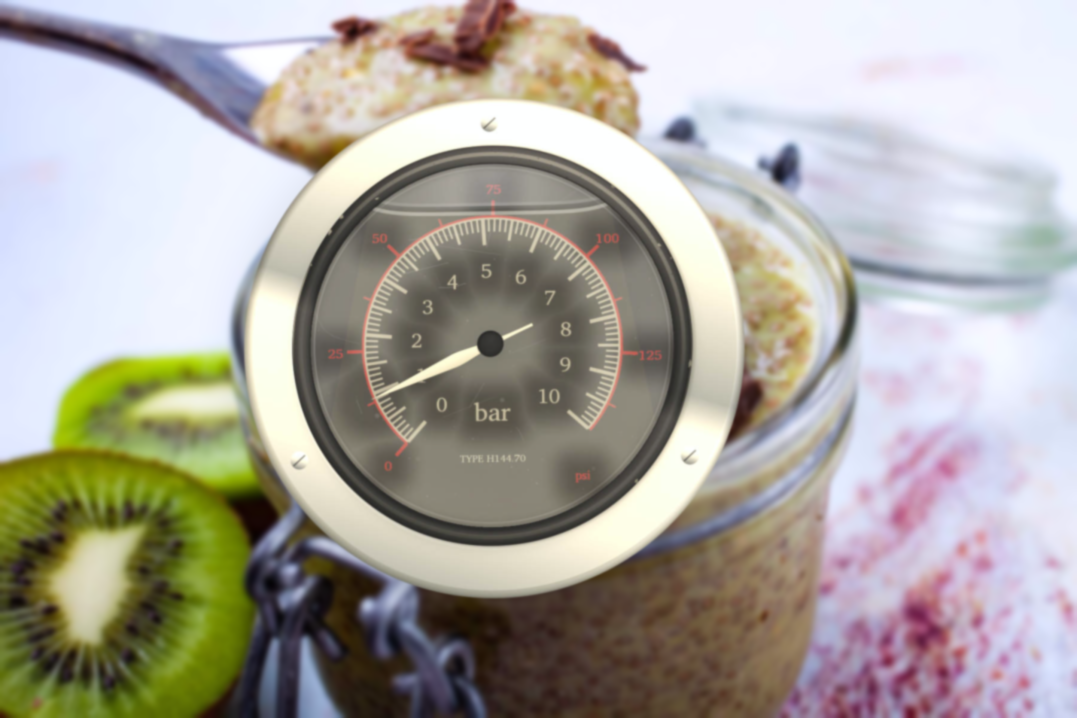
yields 0.9 bar
